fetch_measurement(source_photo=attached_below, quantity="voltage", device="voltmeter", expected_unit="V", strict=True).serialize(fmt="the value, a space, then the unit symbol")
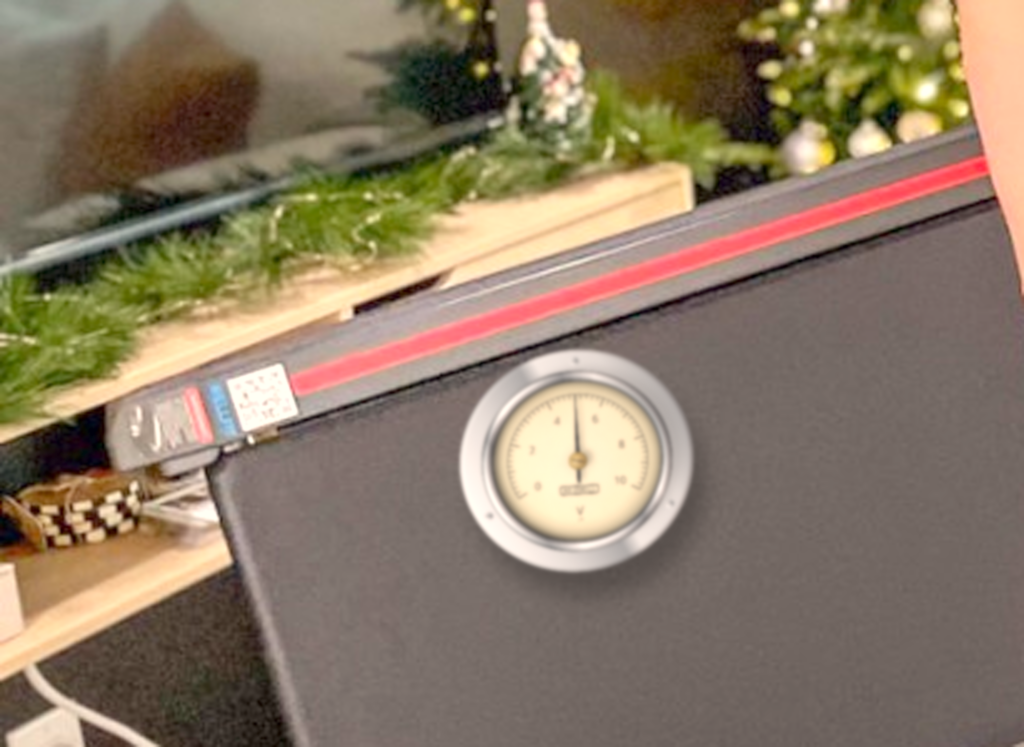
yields 5 V
